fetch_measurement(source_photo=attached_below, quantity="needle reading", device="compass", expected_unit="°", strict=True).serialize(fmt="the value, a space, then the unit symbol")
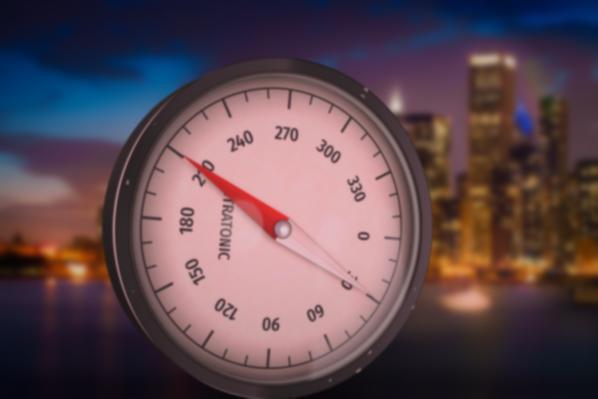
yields 210 °
